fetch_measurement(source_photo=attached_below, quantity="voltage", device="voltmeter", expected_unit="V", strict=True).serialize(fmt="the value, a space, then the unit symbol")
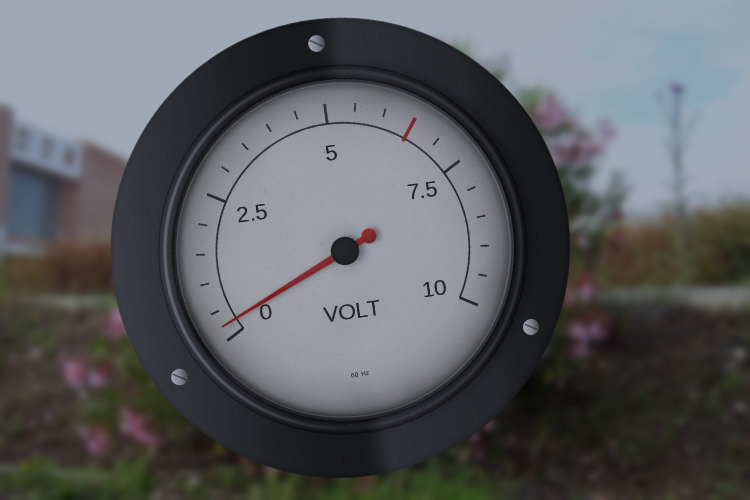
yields 0.25 V
